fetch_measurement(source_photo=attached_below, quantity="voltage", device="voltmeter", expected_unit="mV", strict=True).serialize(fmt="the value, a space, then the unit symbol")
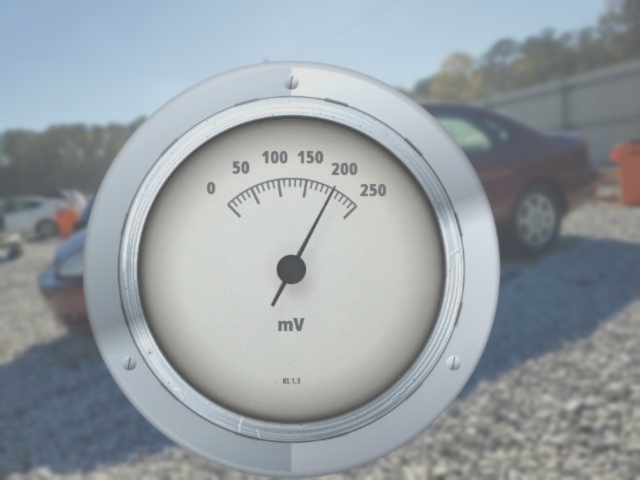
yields 200 mV
